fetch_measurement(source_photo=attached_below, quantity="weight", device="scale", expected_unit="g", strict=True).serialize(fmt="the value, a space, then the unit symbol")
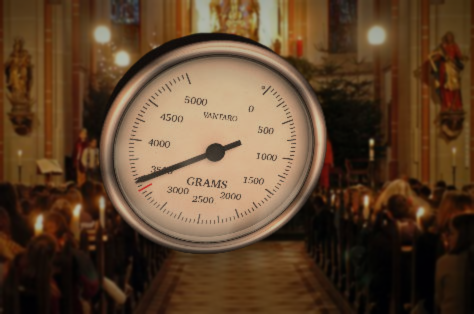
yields 3500 g
